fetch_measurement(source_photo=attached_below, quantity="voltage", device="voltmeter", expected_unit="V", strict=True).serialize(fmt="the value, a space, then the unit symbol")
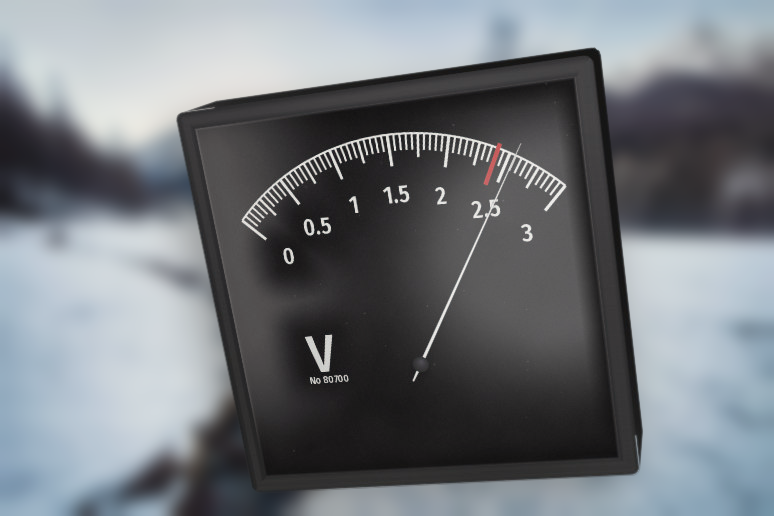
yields 2.55 V
